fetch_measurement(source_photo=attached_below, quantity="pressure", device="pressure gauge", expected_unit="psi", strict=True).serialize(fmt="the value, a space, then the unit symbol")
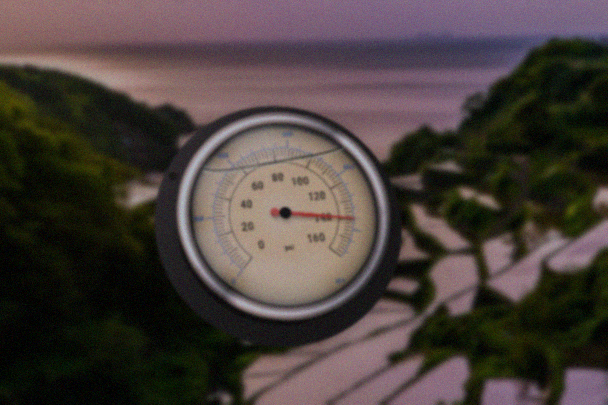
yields 140 psi
